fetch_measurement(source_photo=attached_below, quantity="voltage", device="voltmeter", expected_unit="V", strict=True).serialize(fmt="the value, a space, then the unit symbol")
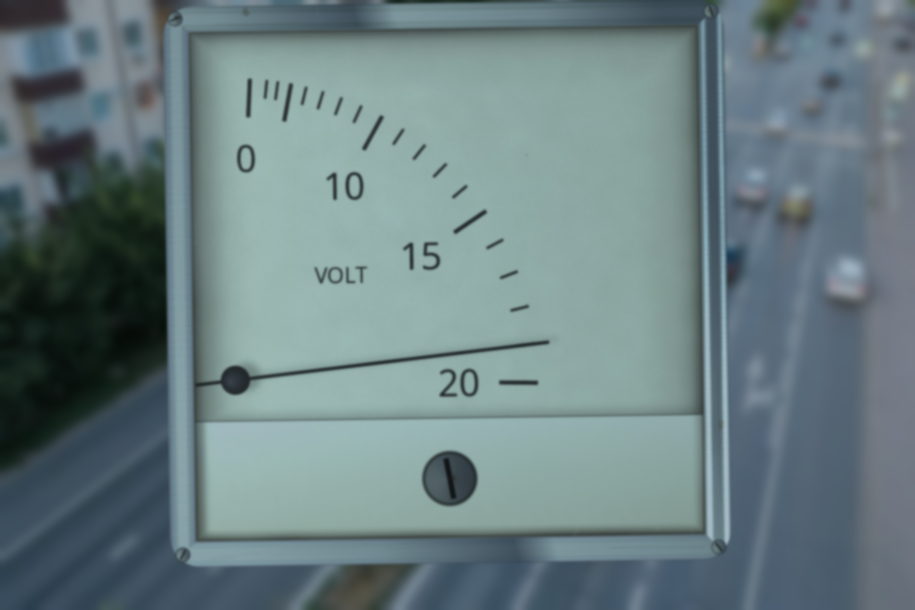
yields 19 V
